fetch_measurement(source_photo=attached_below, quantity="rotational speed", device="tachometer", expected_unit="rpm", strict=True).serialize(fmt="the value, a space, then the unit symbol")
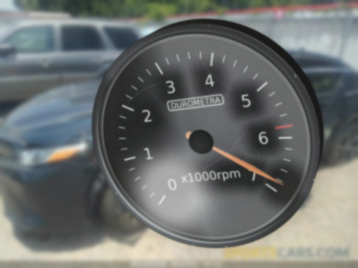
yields 6800 rpm
